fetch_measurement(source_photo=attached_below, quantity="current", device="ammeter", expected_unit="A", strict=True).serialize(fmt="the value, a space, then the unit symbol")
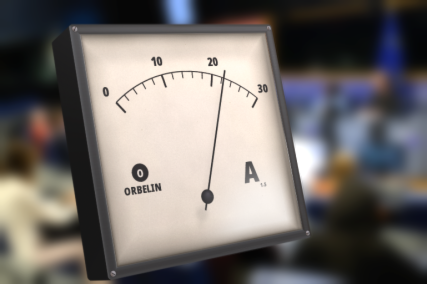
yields 22 A
